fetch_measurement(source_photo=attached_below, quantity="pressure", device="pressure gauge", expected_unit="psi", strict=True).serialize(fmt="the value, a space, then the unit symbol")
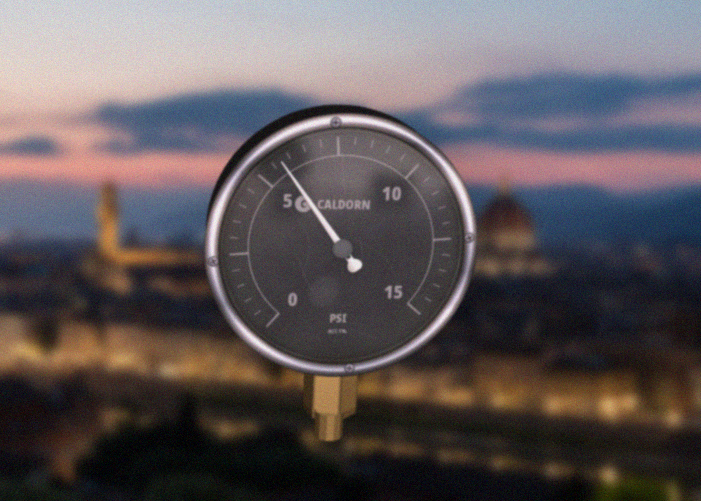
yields 5.75 psi
